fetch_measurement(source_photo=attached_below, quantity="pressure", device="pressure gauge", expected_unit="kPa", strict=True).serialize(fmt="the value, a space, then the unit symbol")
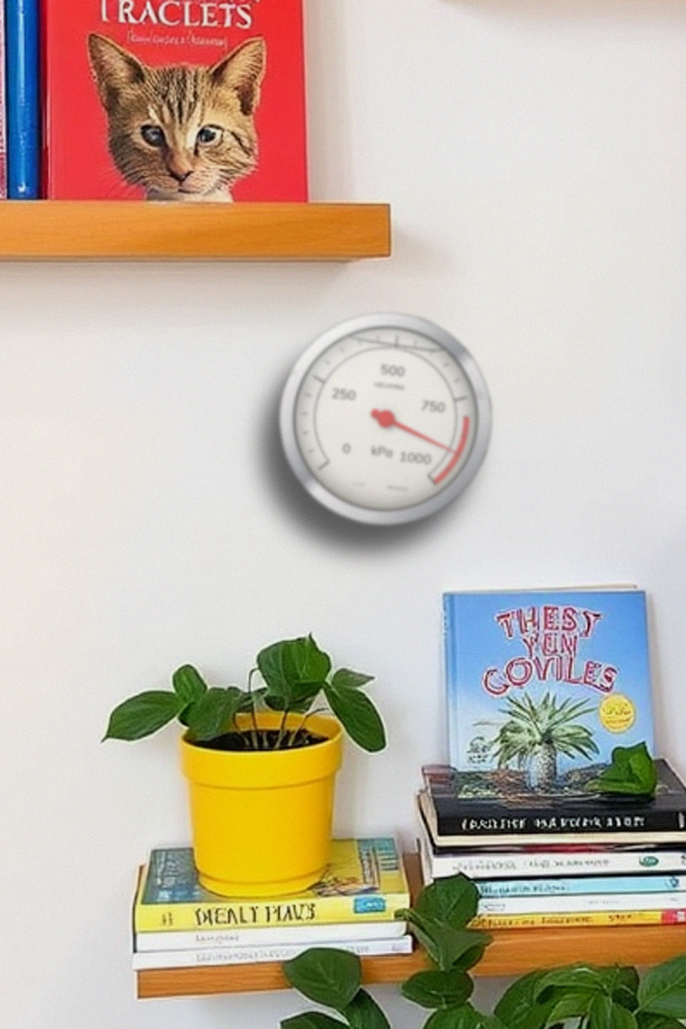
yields 900 kPa
